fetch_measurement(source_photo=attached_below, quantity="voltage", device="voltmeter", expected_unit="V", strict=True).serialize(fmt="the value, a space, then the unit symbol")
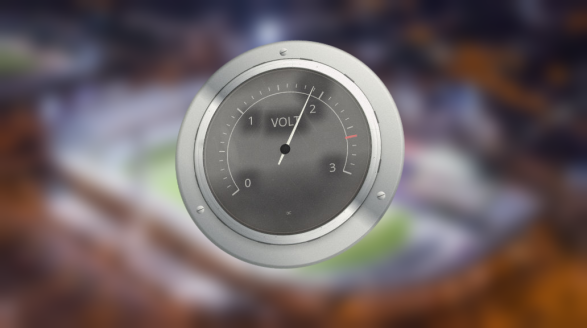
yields 1.9 V
